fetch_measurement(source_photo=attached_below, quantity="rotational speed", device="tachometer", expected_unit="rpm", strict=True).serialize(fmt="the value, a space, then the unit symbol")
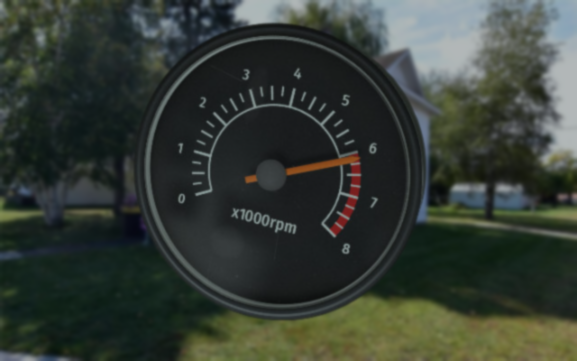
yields 6125 rpm
